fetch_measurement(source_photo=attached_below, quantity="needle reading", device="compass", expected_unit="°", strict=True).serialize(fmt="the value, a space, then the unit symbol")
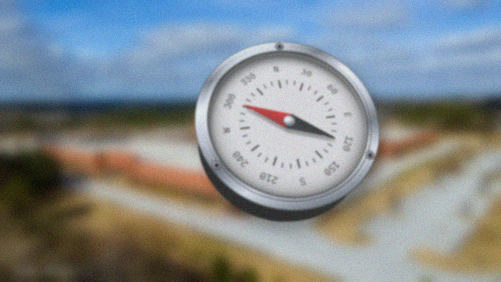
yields 300 °
